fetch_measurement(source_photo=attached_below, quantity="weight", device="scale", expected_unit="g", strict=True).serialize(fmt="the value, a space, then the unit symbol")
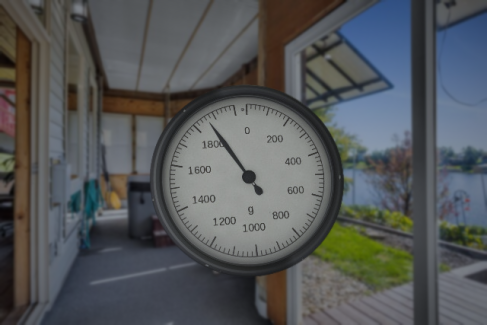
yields 1860 g
